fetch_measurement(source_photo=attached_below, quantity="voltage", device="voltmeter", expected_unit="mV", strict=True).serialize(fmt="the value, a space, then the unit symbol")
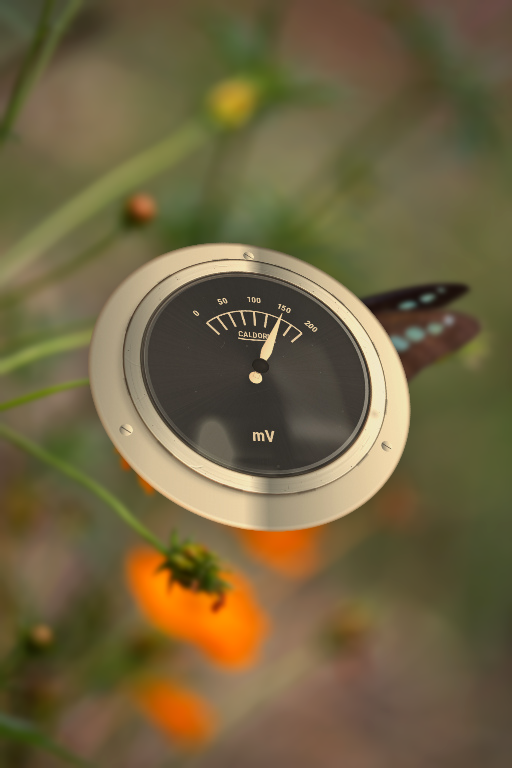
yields 150 mV
